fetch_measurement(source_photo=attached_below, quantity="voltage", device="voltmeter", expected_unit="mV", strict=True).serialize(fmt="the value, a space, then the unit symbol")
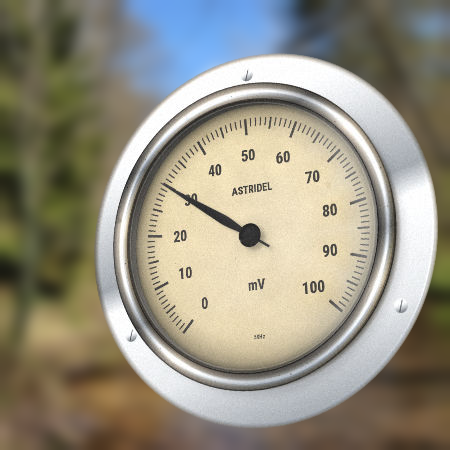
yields 30 mV
